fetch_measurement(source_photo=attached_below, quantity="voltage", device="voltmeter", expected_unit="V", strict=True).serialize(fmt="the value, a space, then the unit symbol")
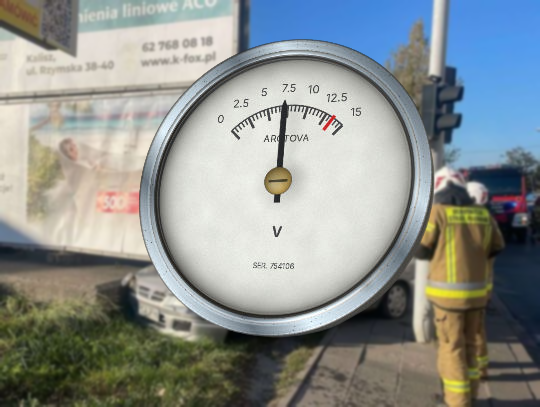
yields 7.5 V
